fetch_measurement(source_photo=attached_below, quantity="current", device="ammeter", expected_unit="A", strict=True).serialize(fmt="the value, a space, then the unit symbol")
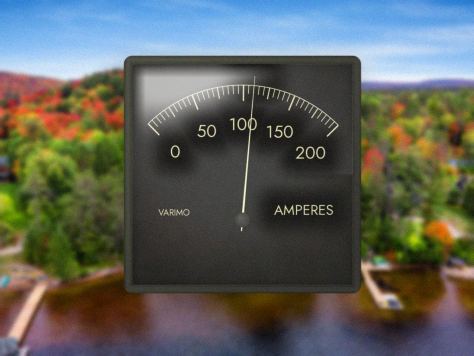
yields 110 A
